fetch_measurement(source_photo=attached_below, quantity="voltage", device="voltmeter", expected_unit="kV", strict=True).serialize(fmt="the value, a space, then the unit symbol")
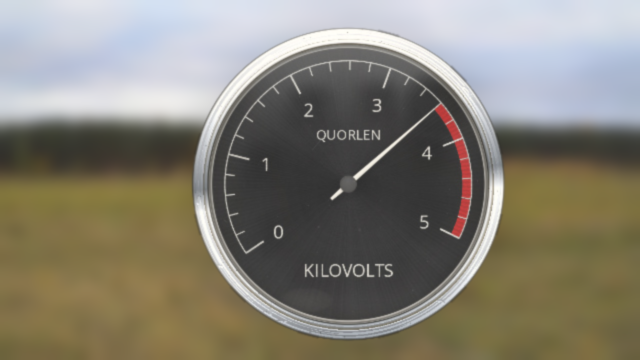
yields 3.6 kV
